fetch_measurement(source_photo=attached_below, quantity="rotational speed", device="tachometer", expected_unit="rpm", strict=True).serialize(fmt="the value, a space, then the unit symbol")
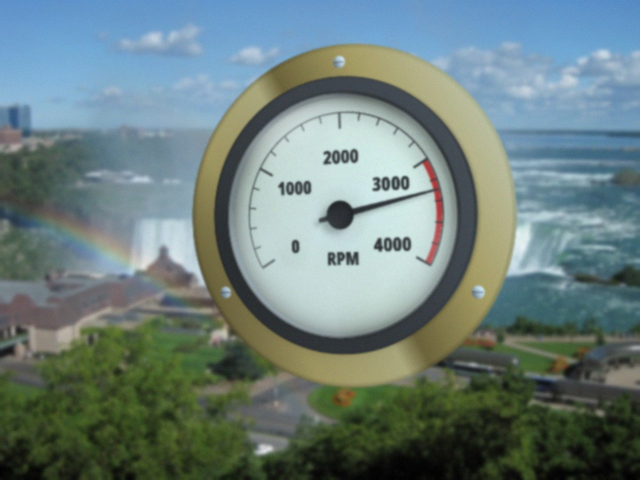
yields 3300 rpm
